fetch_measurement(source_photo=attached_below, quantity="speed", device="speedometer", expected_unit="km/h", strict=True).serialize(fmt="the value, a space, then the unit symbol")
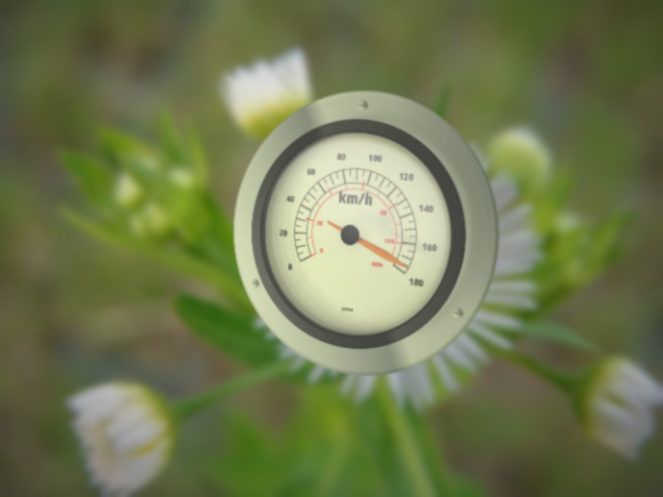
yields 175 km/h
